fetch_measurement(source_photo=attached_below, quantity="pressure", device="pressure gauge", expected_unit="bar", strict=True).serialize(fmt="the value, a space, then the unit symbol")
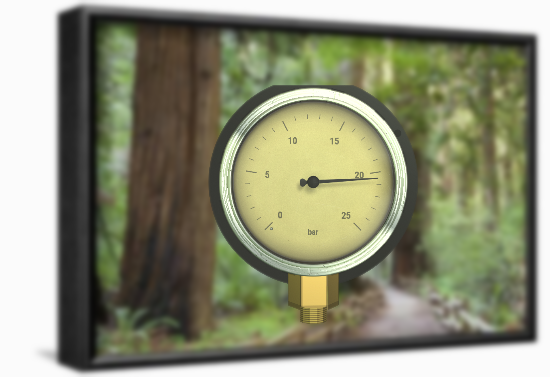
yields 20.5 bar
